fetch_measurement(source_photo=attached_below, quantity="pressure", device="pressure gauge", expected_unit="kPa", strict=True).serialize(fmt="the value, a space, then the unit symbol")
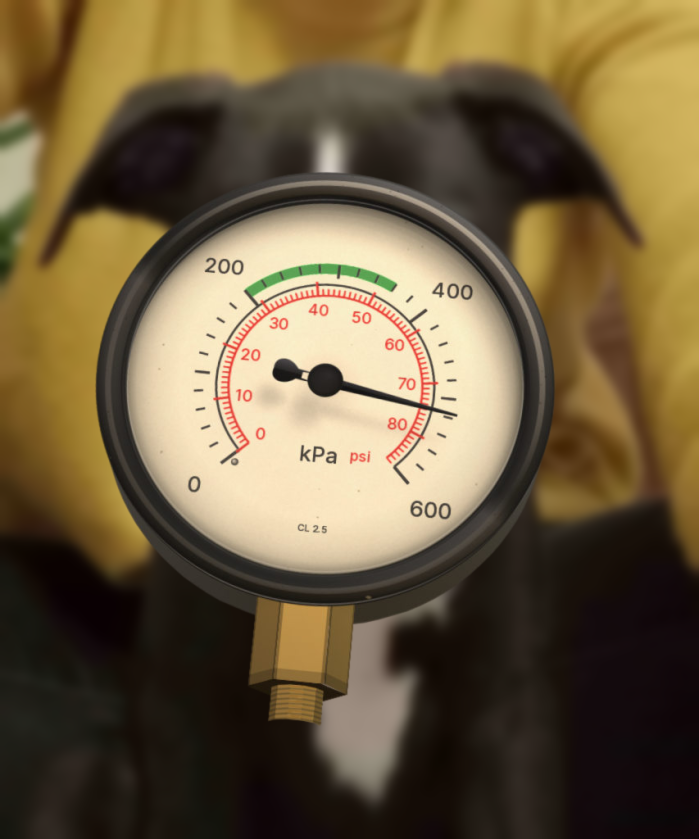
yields 520 kPa
